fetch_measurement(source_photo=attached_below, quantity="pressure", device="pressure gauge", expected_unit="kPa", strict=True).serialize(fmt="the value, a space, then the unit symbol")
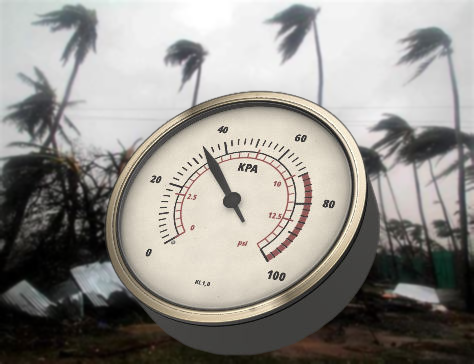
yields 34 kPa
